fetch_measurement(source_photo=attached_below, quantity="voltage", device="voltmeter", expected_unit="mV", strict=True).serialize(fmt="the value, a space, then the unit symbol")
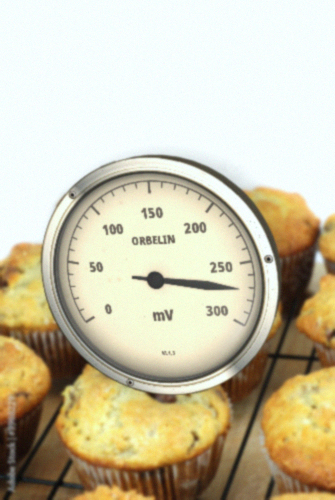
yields 270 mV
